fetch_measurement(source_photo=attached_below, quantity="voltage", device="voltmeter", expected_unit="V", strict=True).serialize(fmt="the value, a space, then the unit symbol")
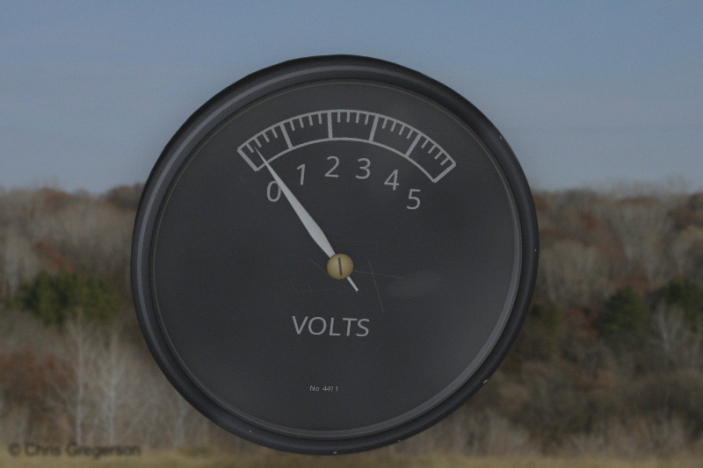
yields 0.3 V
